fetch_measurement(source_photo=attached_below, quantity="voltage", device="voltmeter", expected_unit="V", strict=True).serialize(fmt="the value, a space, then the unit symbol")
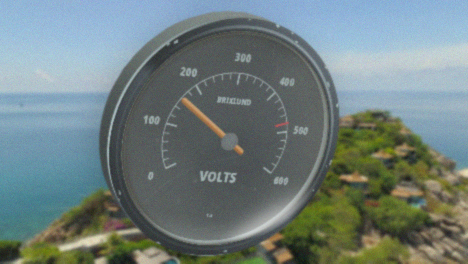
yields 160 V
